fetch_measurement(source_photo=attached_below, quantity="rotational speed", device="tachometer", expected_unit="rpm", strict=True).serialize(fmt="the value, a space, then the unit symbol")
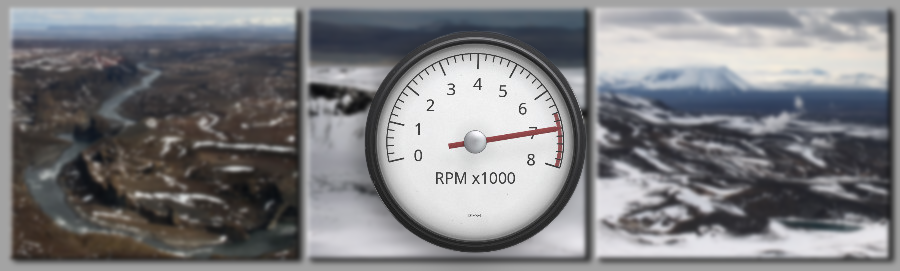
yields 7000 rpm
